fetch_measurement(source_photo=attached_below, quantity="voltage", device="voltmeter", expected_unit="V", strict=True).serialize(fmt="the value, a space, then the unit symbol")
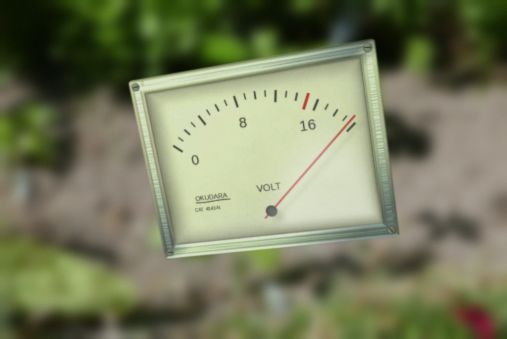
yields 19.5 V
